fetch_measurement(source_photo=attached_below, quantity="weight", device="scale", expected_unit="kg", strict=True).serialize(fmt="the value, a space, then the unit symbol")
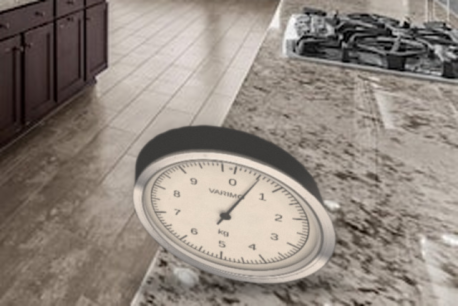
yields 0.5 kg
